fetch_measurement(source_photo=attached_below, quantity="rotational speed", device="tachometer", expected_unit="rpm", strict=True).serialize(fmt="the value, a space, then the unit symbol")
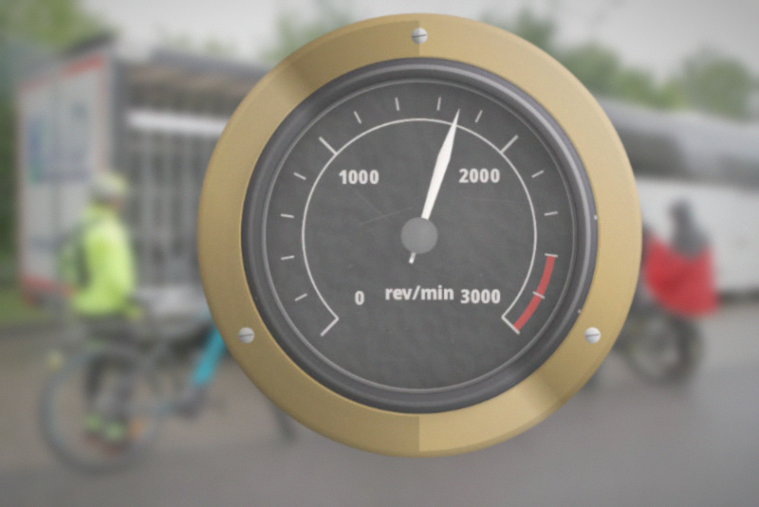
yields 1700 rpm
